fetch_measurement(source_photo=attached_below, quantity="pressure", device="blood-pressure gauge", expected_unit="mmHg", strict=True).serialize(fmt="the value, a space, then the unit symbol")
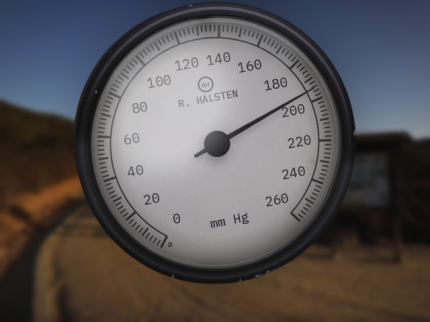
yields 194 mmHg
